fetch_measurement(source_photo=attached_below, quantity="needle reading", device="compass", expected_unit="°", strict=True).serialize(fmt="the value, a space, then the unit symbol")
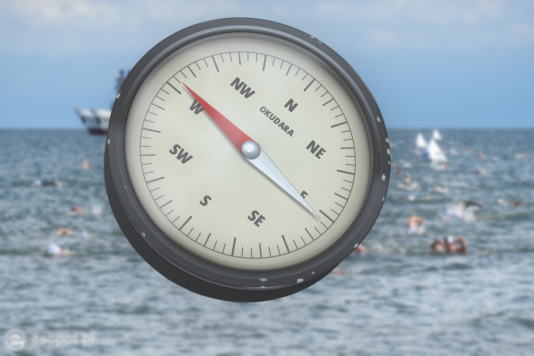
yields 275 °
